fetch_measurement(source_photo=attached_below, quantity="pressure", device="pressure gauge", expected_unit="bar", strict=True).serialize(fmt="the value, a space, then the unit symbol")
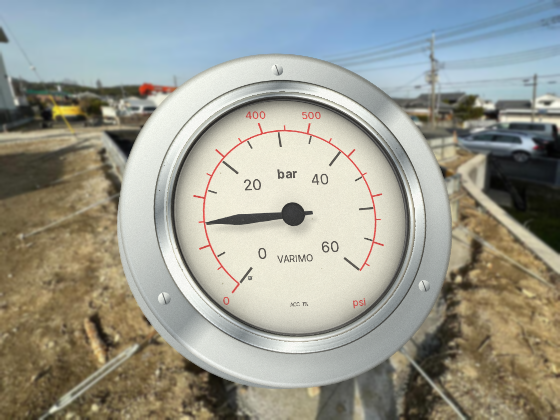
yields 10 bar
